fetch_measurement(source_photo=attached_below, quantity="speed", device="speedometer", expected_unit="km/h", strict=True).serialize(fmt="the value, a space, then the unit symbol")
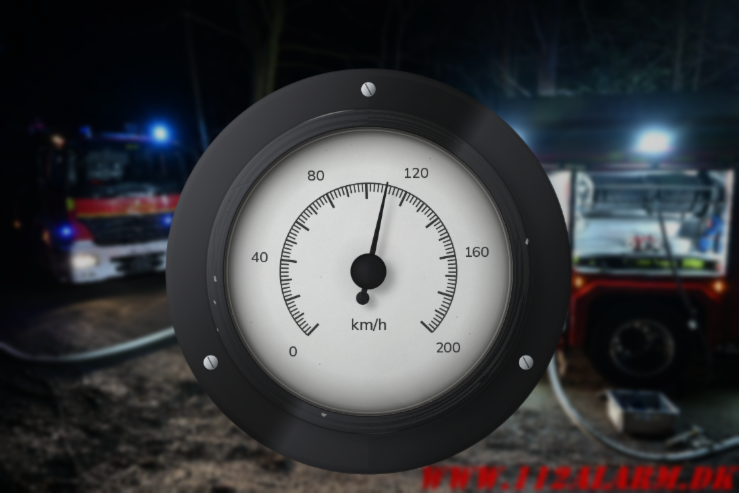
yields 110 km/h
